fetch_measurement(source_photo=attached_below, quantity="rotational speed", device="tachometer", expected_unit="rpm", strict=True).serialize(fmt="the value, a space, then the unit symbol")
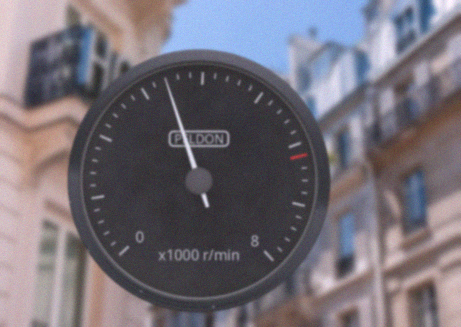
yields 3400 rpm
